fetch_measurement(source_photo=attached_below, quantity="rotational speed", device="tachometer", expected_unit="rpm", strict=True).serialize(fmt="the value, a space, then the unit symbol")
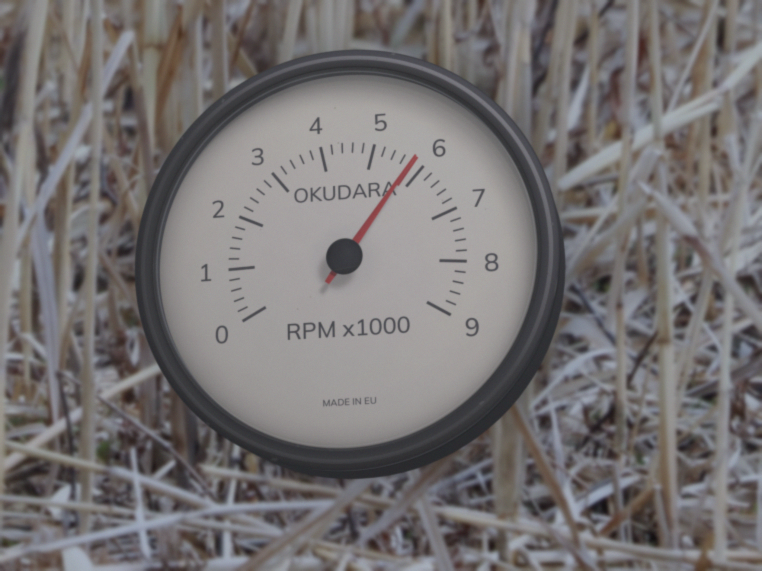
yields 5800 rpm
